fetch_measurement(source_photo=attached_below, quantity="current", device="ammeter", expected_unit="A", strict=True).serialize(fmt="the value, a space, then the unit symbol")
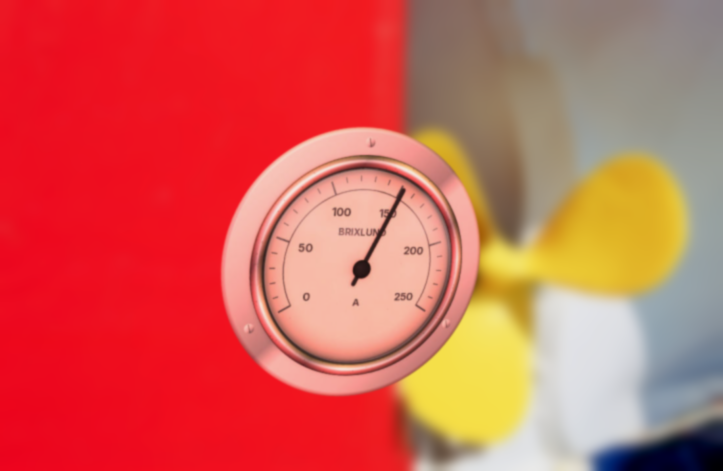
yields 150 A
